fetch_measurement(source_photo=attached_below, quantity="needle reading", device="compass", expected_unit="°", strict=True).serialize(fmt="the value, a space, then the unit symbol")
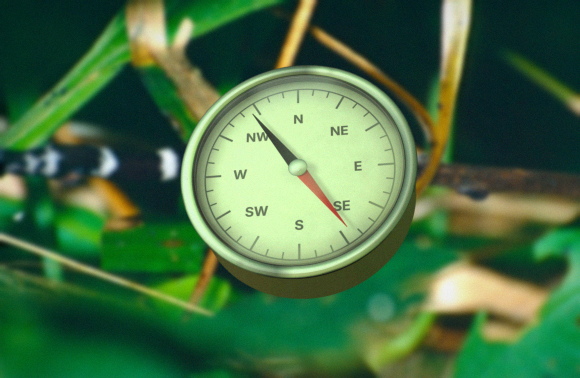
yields 145 °
